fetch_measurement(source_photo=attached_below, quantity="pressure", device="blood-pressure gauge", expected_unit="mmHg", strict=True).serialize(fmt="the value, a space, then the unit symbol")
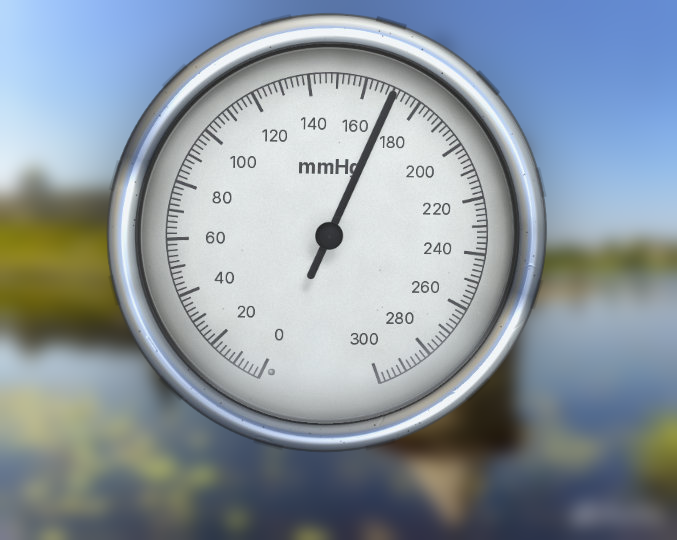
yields 170 mmHg
